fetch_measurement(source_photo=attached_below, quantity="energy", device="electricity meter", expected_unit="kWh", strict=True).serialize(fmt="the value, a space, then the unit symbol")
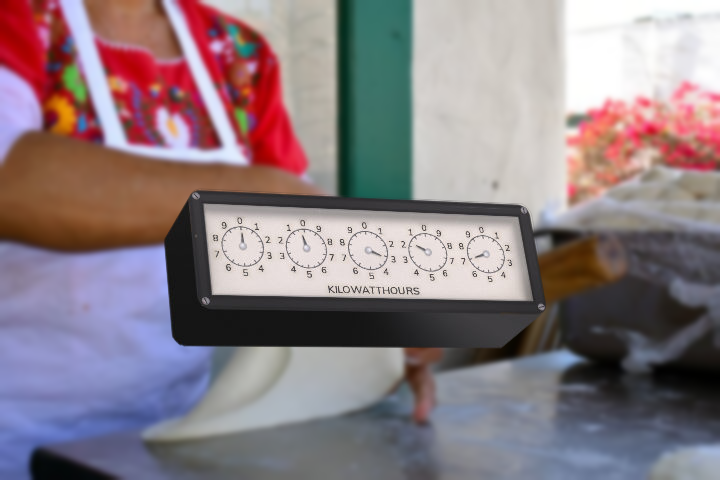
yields 317 kWh
